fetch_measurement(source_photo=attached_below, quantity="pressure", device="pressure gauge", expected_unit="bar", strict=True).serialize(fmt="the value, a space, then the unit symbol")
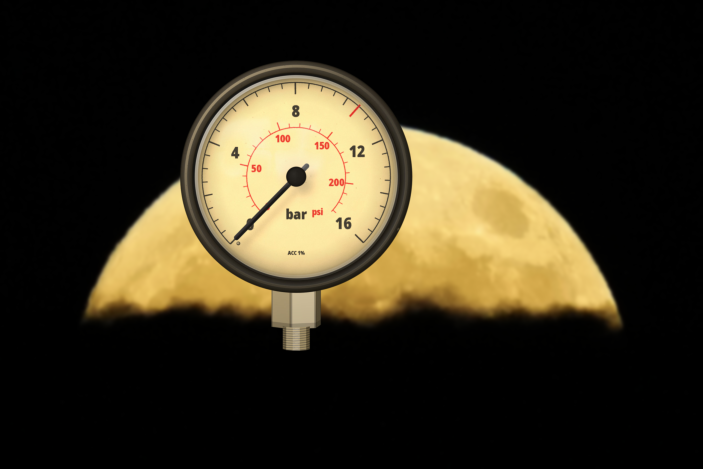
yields 0 bar
